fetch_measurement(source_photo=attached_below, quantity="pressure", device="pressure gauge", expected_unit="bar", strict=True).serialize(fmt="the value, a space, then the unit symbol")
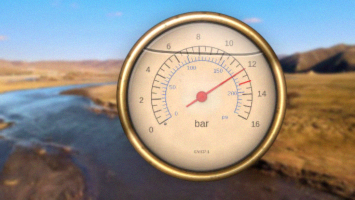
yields 12 bar
